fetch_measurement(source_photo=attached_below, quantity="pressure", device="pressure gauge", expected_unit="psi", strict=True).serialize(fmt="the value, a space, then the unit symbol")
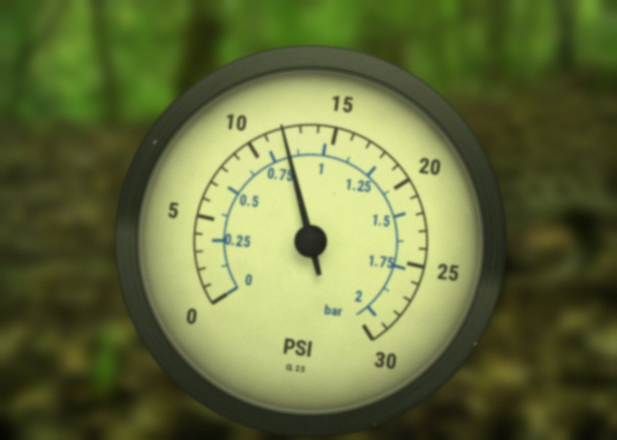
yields 12 psi
